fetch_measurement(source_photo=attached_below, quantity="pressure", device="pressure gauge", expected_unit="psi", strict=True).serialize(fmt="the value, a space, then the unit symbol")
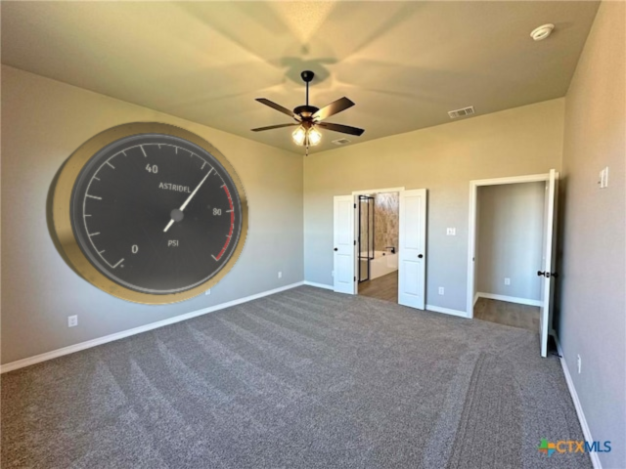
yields 62.5 psi
